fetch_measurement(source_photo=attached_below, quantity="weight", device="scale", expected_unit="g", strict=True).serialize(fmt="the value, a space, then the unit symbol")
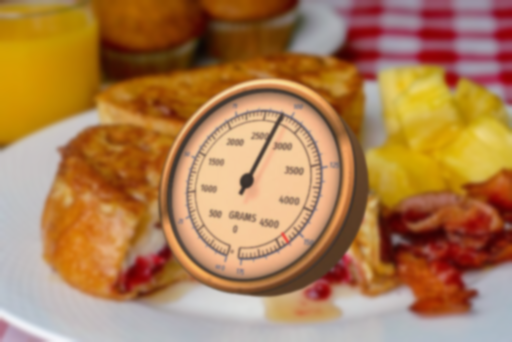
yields 2750 g
